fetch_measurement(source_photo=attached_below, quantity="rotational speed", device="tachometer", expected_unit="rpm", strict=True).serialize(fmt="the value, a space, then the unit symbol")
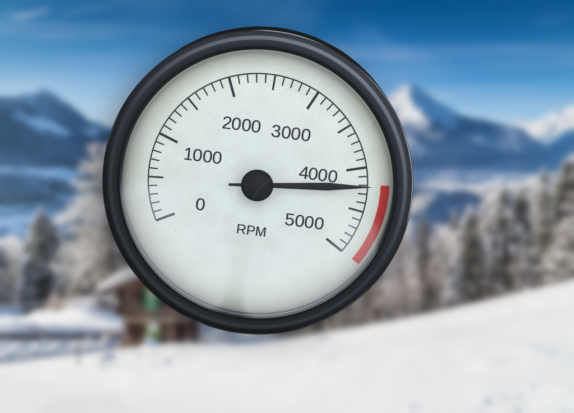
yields 4200 rpm
